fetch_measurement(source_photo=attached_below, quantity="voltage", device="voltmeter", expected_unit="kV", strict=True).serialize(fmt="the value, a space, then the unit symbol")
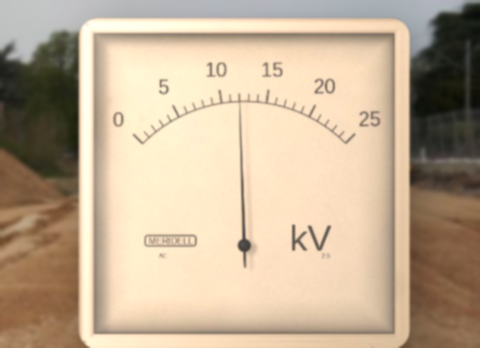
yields 12 kV
